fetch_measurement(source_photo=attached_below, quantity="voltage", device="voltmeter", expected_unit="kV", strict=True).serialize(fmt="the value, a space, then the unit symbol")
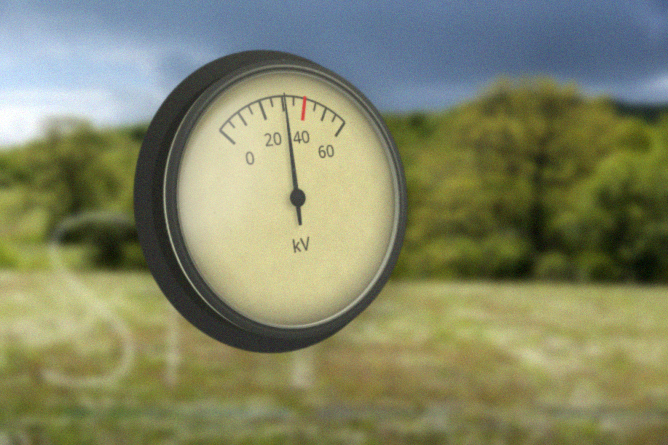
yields 30 kV
